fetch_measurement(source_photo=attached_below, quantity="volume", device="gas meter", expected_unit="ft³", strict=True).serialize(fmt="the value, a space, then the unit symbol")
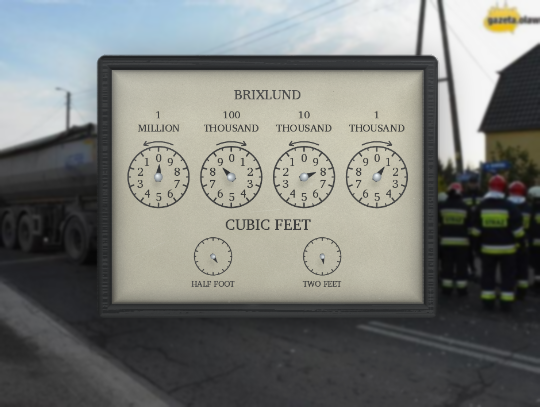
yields 988100 ft³
